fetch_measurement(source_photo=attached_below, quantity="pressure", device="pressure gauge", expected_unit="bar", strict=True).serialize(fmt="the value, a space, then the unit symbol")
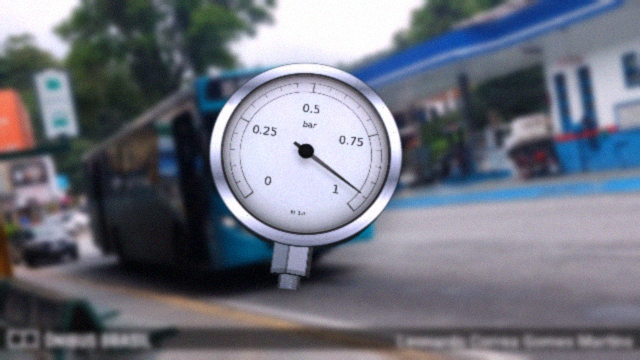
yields 0.95 bar
